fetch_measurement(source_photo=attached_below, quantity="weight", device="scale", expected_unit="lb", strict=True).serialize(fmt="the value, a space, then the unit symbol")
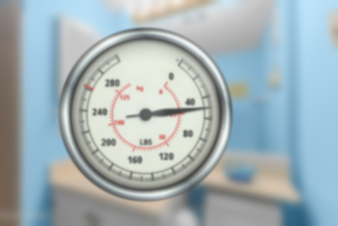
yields 50 lb
